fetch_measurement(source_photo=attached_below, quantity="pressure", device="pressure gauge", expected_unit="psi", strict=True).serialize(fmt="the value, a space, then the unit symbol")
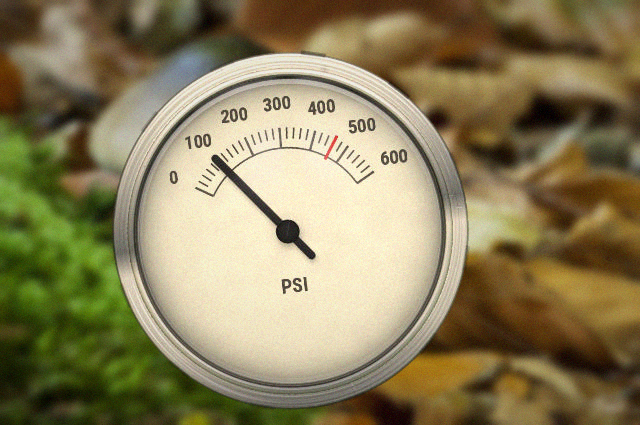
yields 100 psi
